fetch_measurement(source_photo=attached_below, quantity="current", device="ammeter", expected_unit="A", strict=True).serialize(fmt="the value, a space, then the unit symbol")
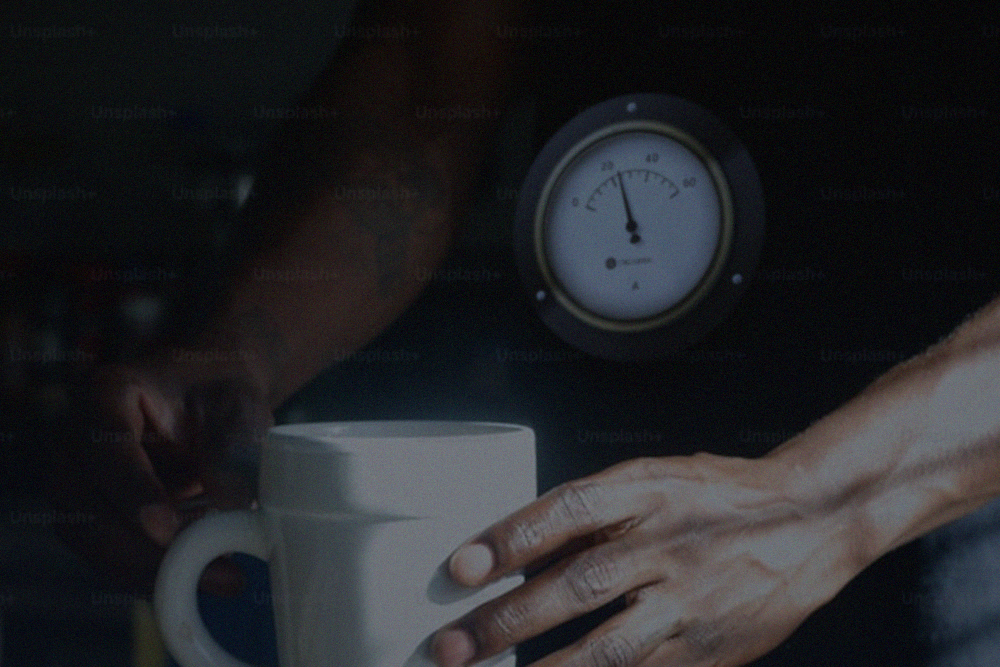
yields 25 A
